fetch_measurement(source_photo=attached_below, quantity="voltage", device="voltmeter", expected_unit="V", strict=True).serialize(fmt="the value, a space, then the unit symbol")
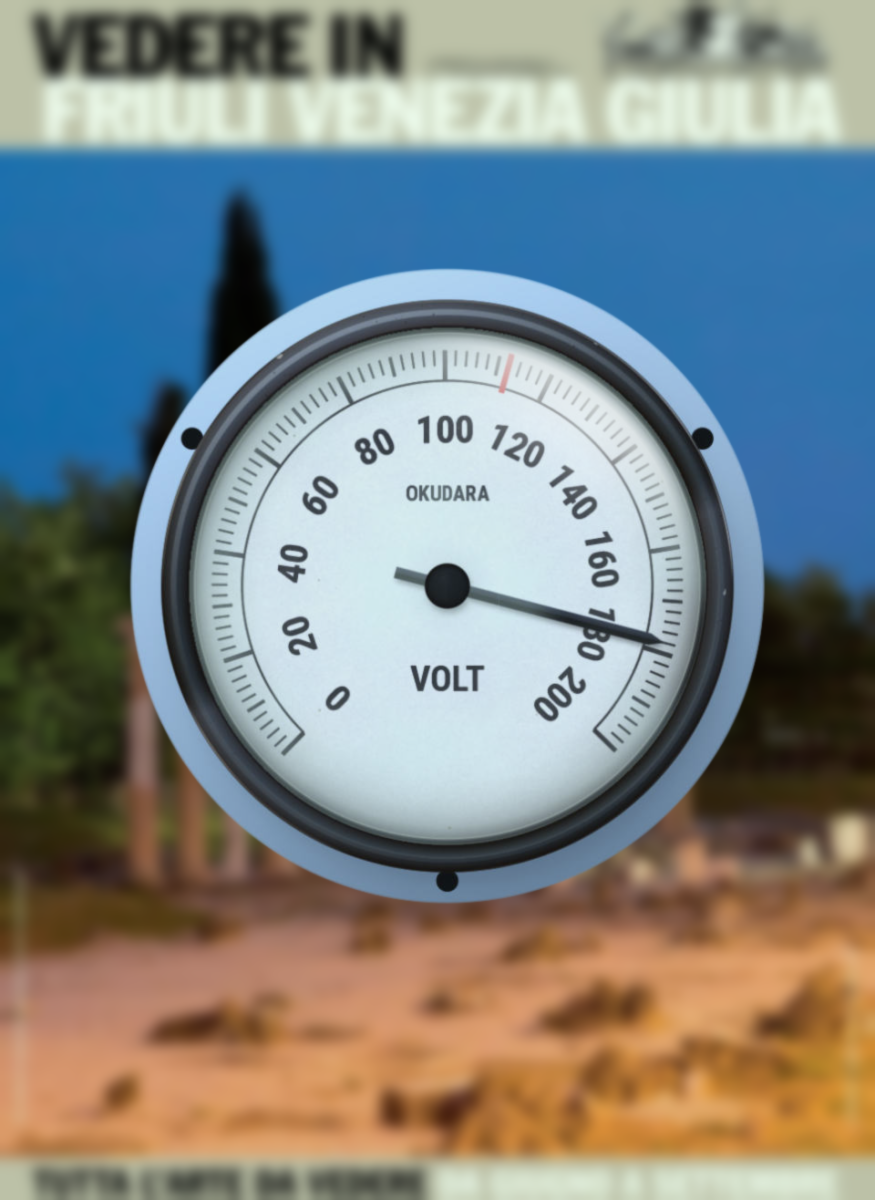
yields 178 V
